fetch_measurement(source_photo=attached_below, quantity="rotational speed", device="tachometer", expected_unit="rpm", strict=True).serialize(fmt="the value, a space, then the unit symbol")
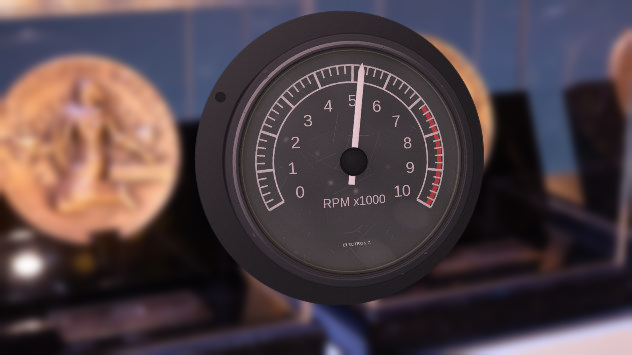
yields 5200 rpm
